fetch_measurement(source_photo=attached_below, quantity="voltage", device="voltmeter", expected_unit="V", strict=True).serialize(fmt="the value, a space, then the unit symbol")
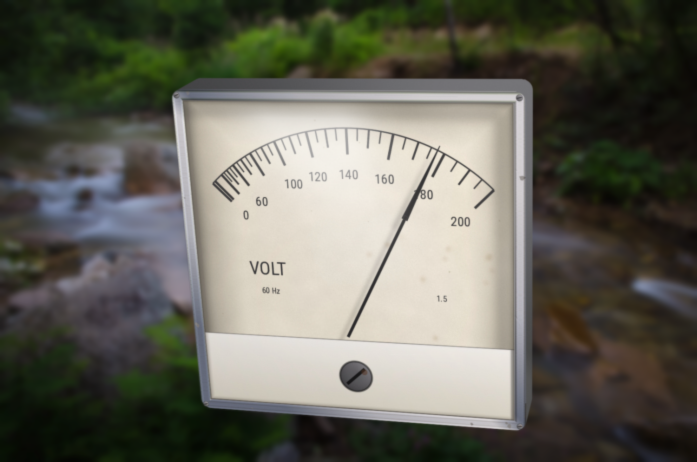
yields 177.5 V
